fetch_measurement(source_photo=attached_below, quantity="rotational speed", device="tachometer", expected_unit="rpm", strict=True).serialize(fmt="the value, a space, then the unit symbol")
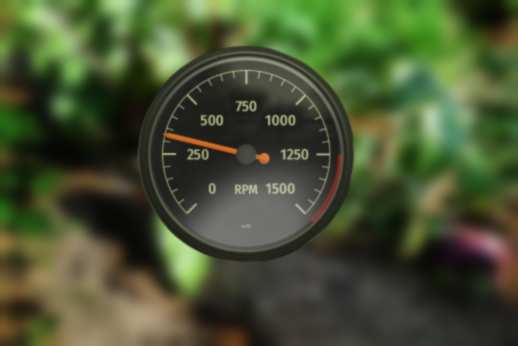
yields 325 rpm
